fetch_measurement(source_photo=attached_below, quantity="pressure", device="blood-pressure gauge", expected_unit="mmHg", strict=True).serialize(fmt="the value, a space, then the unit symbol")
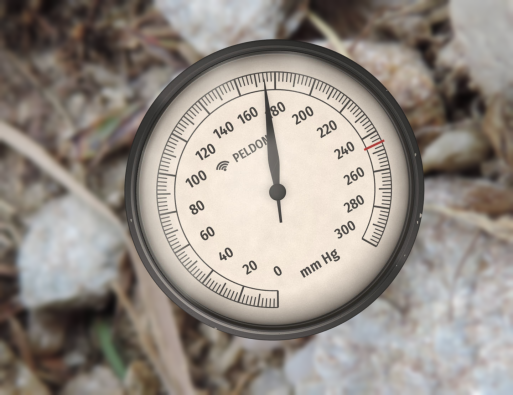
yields 174 mmHg
